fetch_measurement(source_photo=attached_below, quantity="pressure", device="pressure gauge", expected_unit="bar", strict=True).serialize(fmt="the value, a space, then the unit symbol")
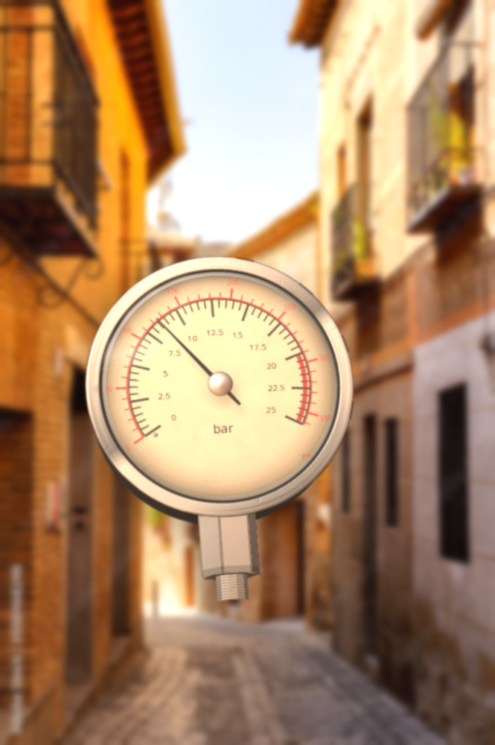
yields 8.5 bar
